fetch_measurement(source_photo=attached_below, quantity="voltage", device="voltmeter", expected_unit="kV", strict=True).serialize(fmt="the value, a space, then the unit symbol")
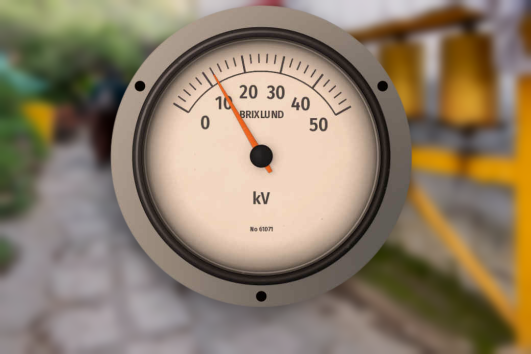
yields 12 kV
